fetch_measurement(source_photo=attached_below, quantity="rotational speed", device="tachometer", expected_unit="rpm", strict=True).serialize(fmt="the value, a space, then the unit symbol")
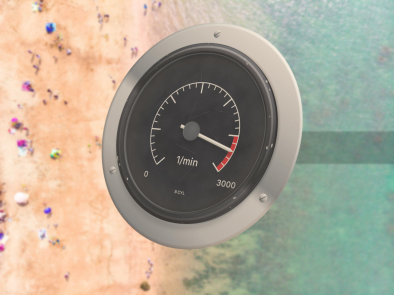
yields 2700 rpm
